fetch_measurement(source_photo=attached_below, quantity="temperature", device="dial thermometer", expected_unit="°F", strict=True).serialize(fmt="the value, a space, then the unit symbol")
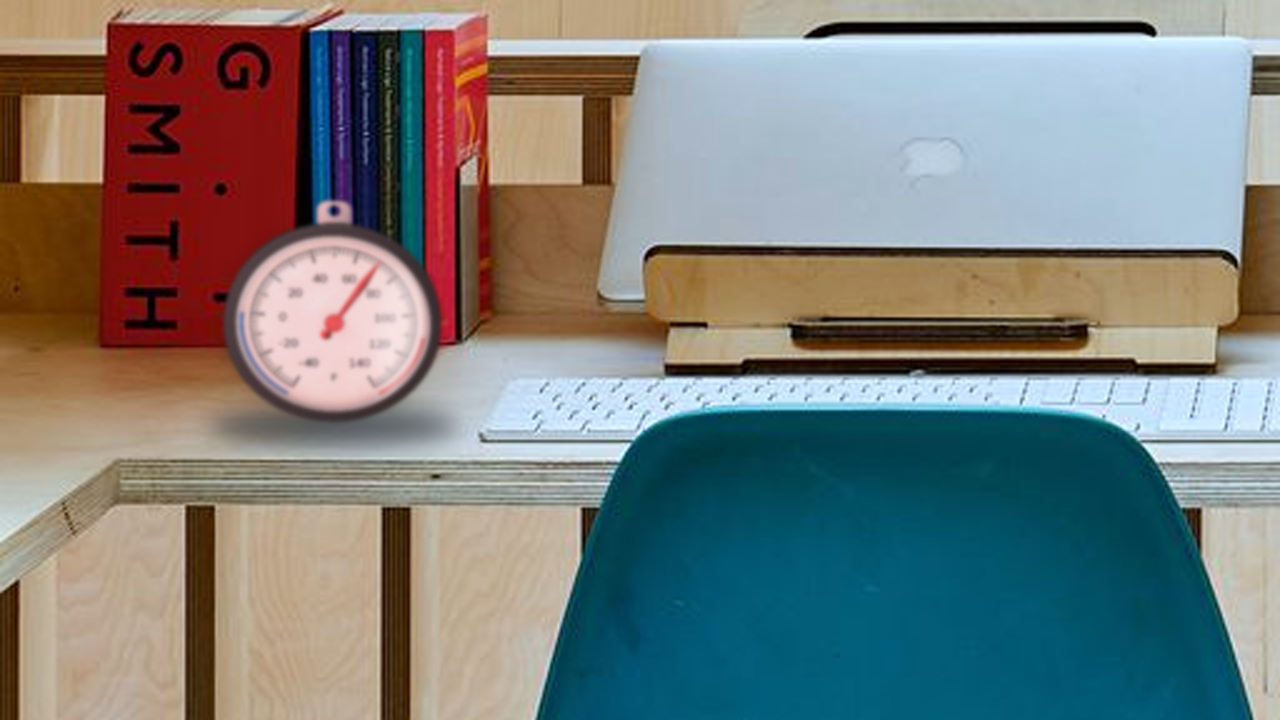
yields 70 °F
